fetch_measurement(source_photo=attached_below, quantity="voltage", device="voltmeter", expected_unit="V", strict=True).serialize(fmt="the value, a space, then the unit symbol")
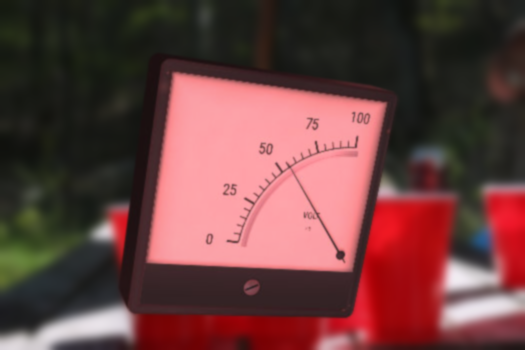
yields 55 V
